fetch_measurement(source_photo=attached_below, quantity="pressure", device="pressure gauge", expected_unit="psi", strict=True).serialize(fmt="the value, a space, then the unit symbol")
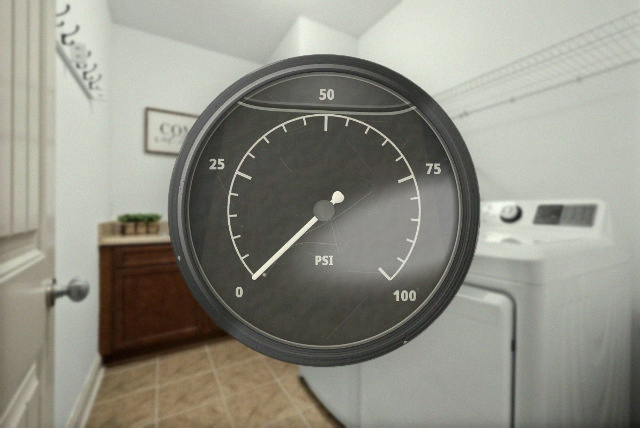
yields 0 psi
